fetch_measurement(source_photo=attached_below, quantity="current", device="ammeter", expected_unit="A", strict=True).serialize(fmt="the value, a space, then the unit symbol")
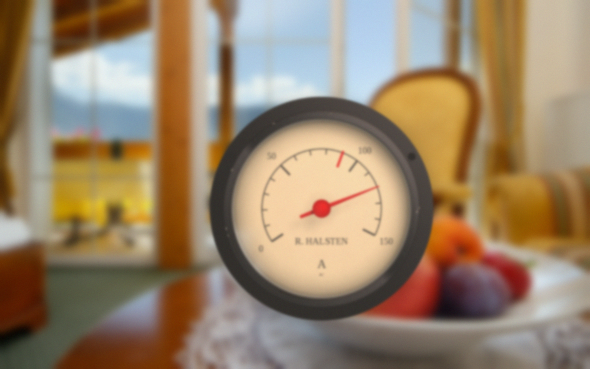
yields 120 A
